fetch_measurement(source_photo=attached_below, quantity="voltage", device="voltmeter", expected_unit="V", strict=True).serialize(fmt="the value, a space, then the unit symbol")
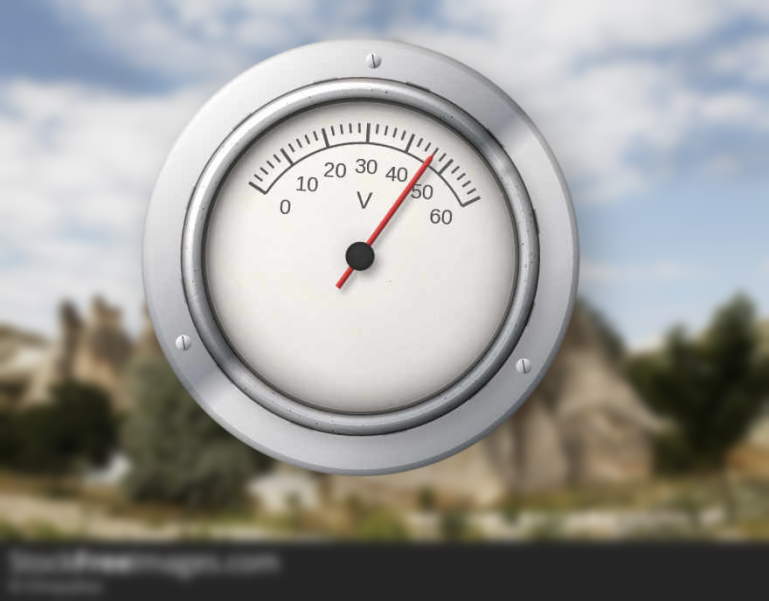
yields 46 V
